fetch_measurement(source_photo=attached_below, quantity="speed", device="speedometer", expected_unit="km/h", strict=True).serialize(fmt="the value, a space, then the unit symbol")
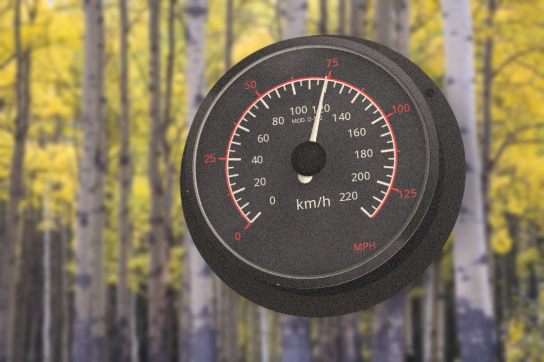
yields 120 km/h
